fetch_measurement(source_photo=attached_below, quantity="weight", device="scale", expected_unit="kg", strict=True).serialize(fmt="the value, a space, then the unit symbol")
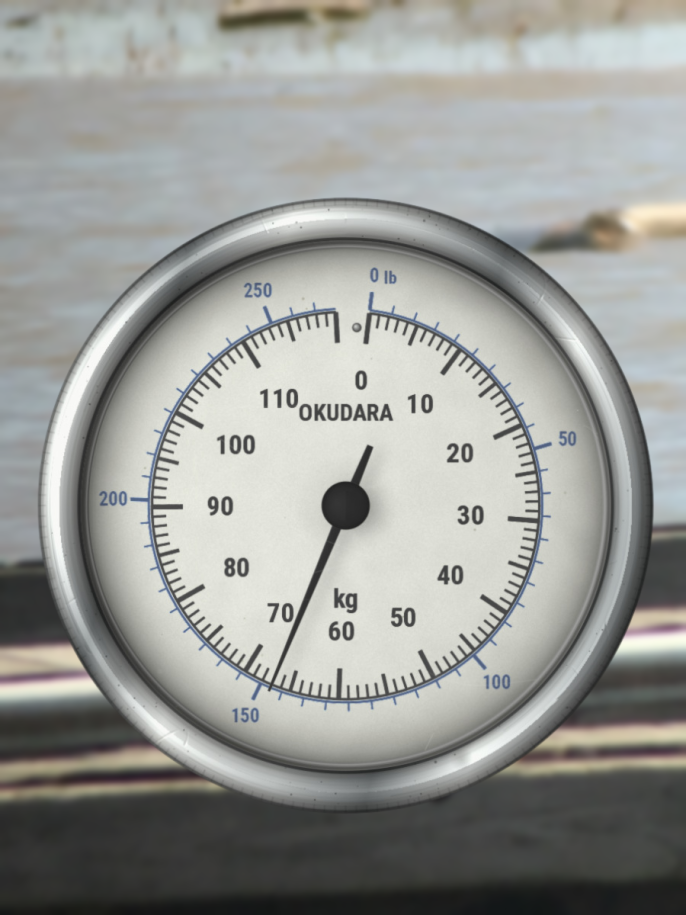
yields 67 kg
